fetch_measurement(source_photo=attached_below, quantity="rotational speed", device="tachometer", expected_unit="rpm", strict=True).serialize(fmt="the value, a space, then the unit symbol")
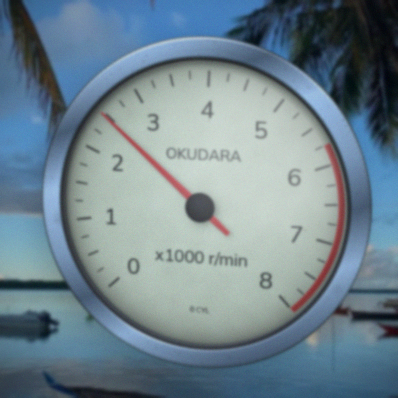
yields 2500 rpm
